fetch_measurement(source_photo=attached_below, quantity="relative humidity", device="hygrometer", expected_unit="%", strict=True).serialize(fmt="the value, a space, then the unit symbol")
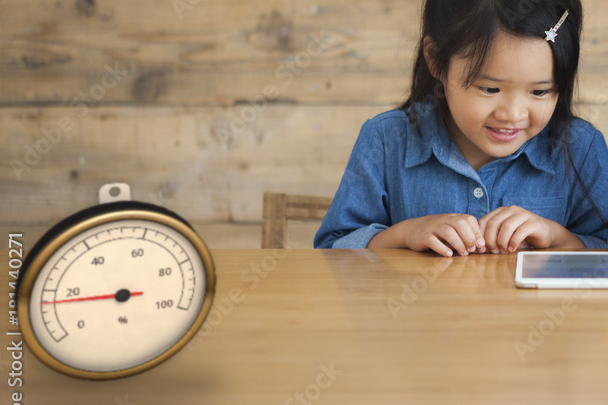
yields 16 %
